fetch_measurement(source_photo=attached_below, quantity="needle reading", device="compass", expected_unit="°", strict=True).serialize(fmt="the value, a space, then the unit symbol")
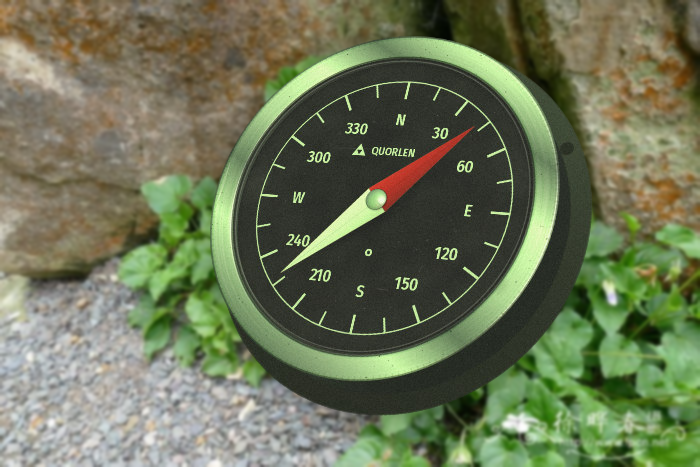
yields 45 °
